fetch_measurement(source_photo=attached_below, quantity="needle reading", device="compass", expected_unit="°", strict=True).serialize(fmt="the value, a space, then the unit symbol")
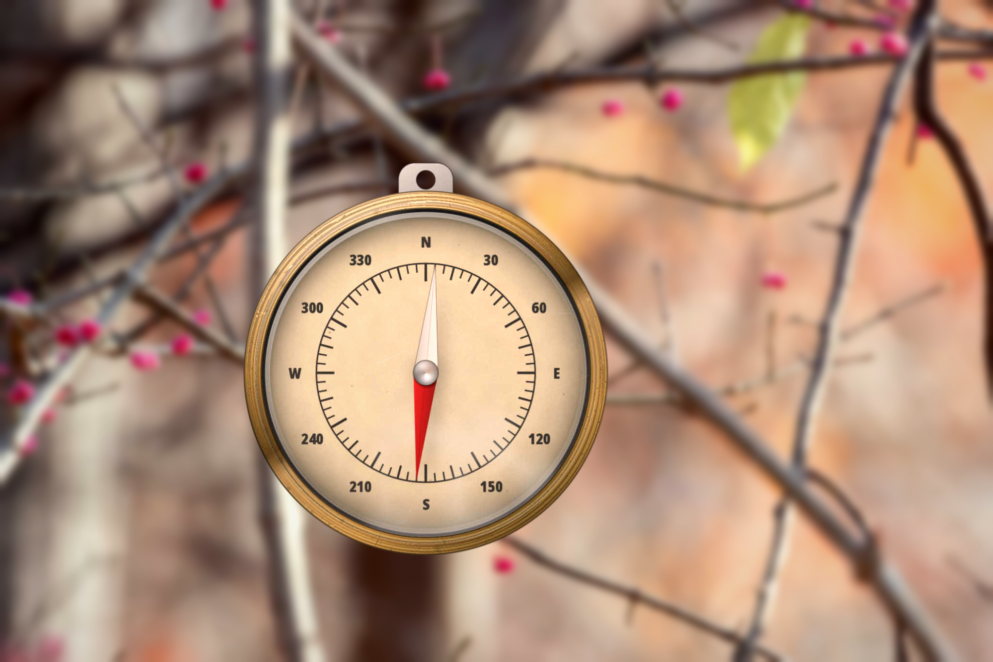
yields 185 °
